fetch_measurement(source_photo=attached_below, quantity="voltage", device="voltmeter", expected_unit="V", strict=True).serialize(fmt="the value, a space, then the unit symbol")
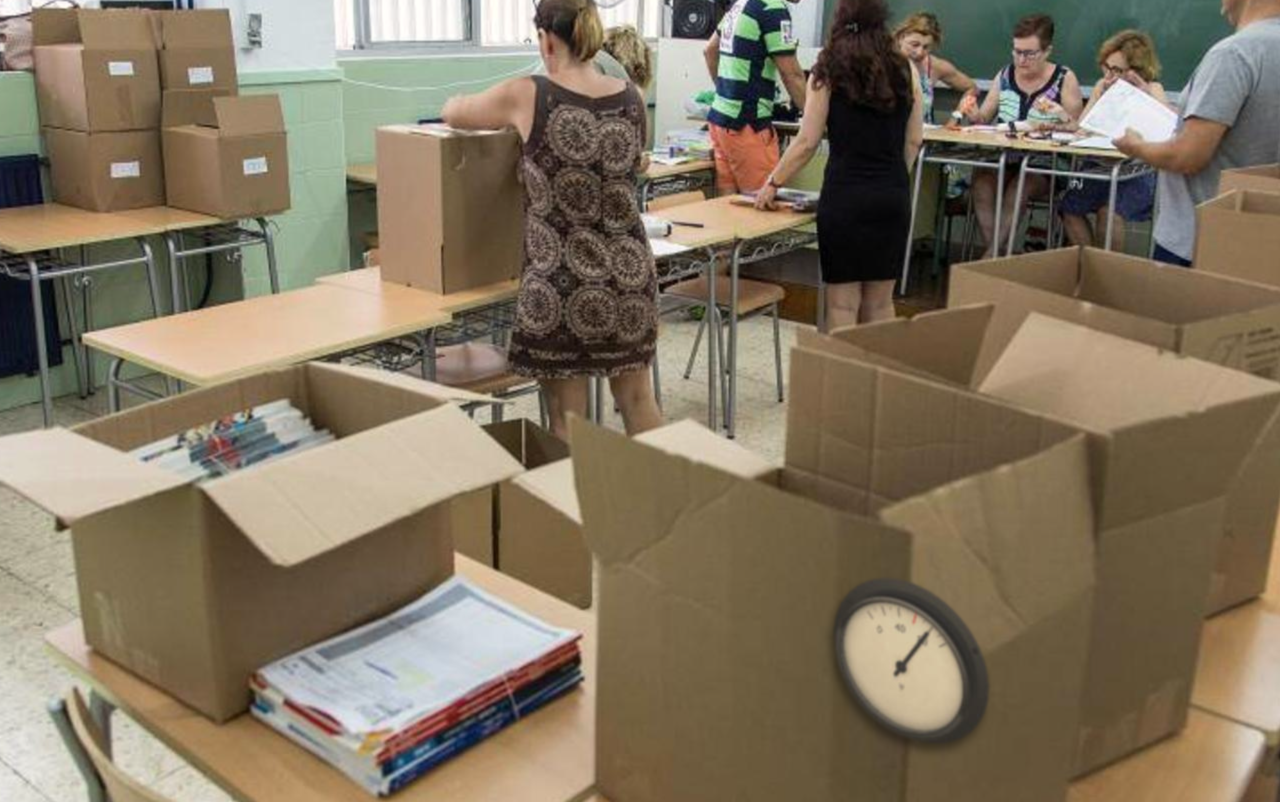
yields 80 V
